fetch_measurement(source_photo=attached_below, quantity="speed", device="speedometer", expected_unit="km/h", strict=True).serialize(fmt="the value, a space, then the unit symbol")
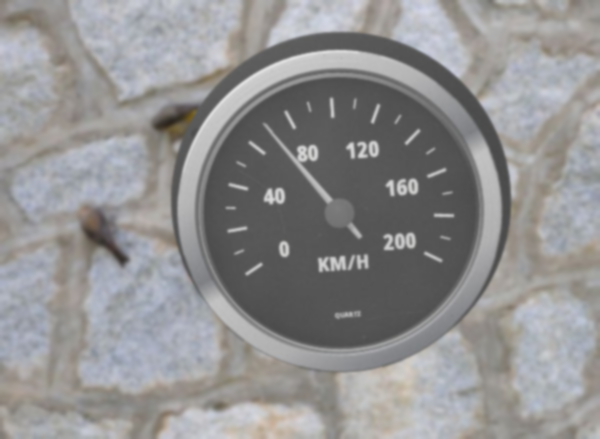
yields 70 km/h
